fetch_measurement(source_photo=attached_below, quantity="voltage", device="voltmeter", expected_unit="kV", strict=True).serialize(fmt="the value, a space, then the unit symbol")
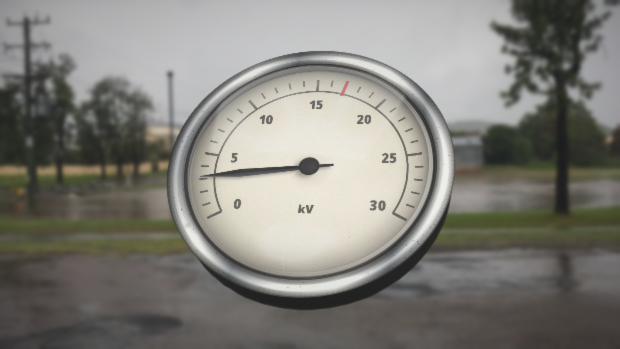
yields 3 kV
